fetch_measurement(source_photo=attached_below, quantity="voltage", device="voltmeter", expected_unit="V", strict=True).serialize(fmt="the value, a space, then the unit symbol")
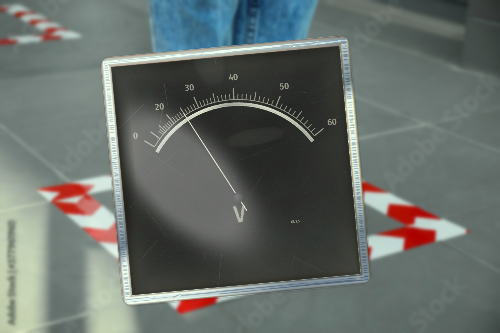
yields 25 V
